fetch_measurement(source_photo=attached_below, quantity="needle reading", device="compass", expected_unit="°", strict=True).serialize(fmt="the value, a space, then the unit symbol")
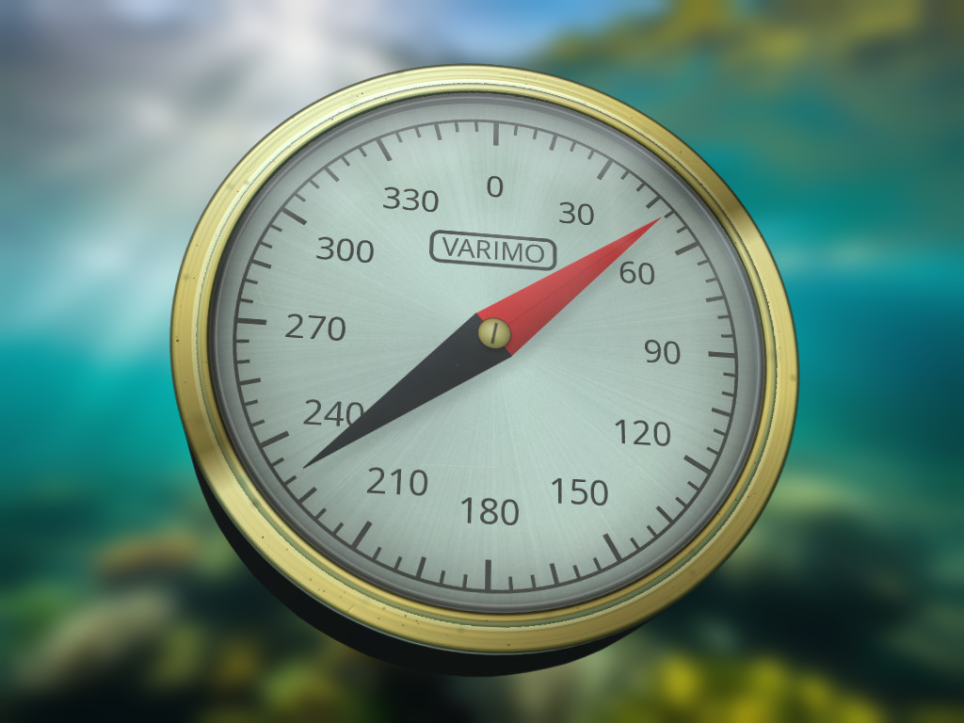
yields 50 °
